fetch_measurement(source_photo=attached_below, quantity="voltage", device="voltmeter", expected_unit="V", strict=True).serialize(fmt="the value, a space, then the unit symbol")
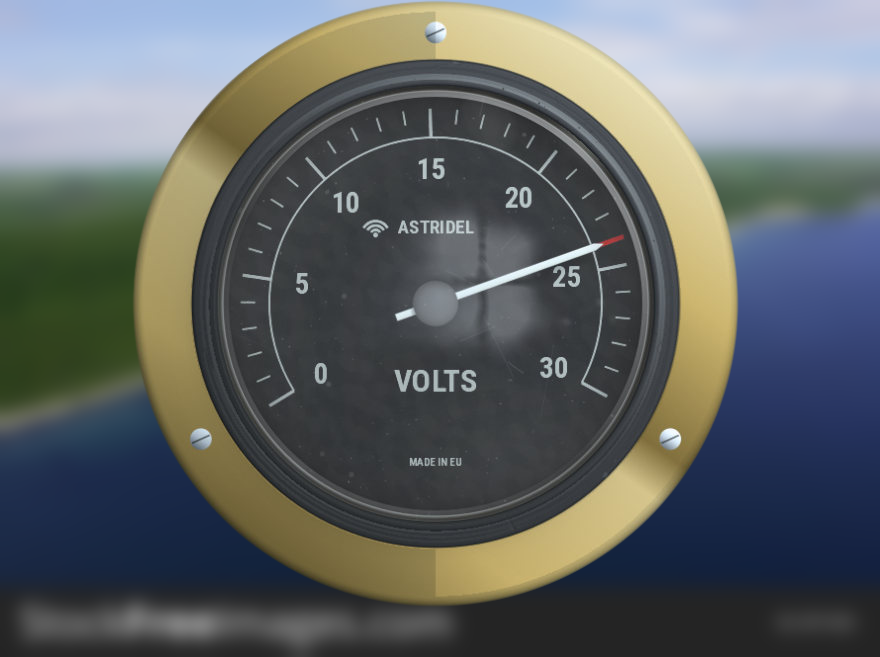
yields 24 V
